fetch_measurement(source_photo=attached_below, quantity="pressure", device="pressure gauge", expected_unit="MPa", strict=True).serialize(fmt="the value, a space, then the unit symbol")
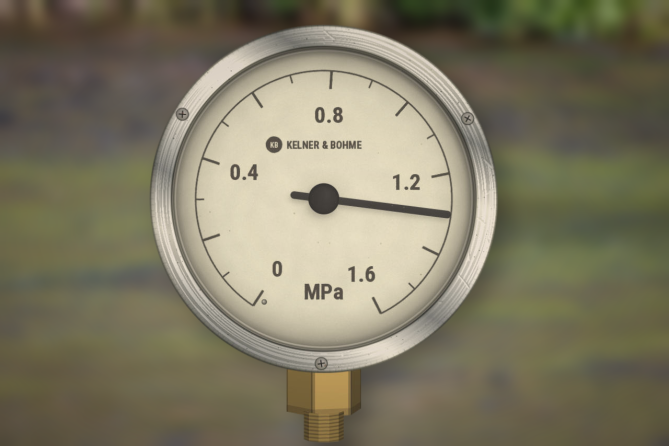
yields 1.3 MPa
